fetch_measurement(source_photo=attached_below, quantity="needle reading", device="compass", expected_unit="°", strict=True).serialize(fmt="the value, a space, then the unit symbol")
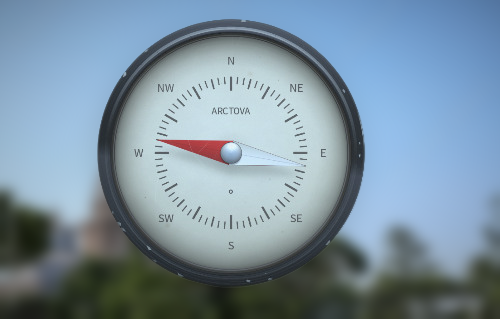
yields 280 °
